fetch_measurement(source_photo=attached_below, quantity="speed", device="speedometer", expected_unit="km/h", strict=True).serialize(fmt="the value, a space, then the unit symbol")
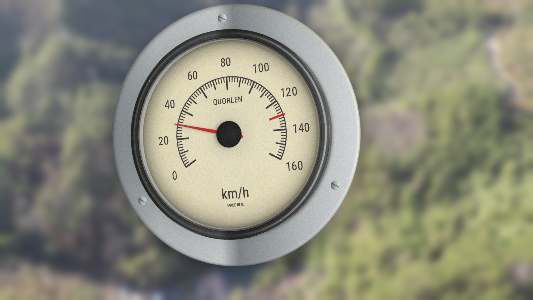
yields 30 km/h
